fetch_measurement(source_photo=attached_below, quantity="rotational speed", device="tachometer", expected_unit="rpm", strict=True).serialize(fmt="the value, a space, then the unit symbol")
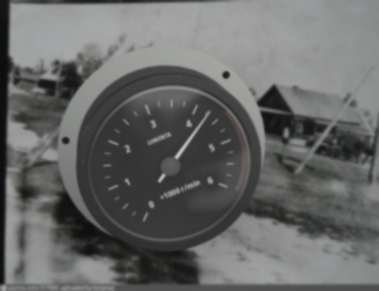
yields 4250 rpm
